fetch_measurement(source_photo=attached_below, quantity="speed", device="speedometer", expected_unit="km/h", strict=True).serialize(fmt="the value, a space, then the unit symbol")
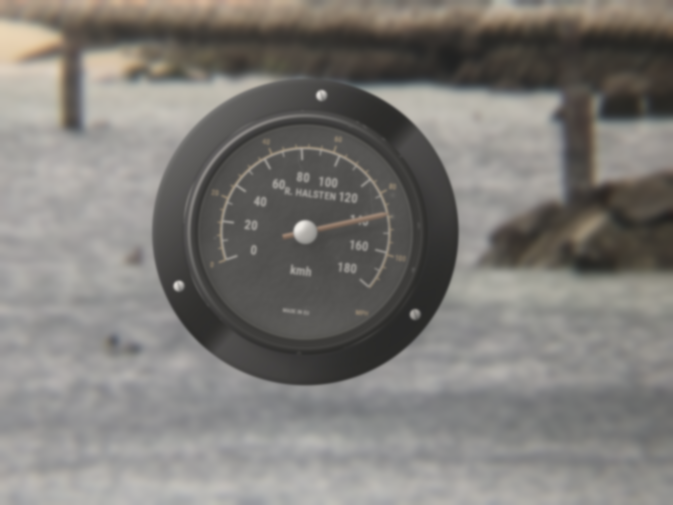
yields 140 km/h
